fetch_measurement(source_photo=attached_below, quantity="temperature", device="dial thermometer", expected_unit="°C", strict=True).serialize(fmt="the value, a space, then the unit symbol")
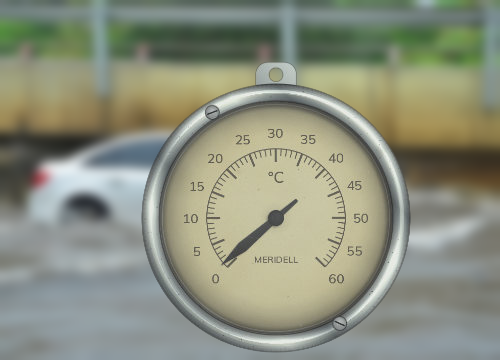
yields 1 °C
